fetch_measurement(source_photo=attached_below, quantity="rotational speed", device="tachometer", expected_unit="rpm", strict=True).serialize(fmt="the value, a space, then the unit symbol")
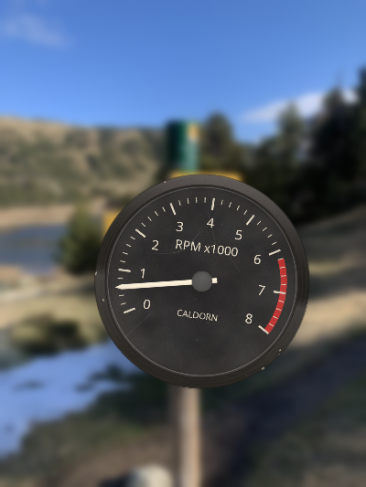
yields 600 rpm
